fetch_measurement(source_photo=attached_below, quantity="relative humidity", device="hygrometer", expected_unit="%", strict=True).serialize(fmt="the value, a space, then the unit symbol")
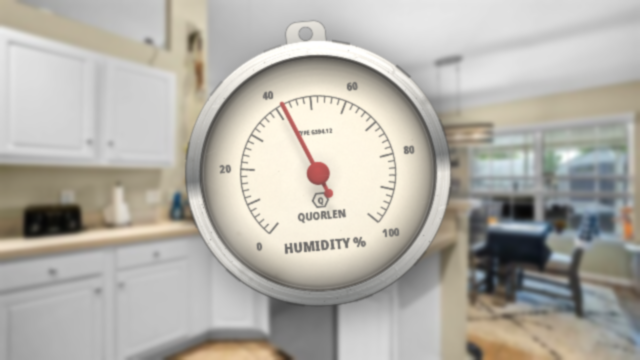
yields 42 %
